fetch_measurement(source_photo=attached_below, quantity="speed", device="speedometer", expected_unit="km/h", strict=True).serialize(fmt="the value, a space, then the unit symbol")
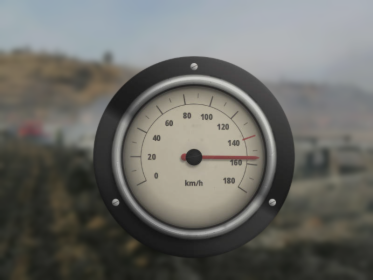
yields 155 km/h
